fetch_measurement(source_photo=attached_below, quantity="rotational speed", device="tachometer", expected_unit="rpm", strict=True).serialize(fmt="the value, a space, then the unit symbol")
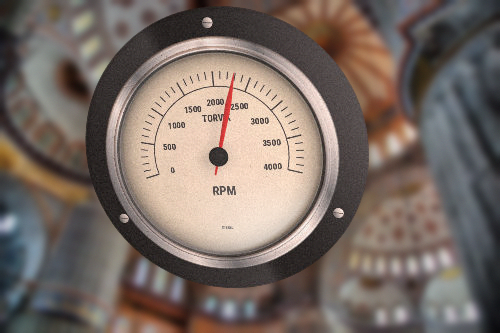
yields 2300 rpm
